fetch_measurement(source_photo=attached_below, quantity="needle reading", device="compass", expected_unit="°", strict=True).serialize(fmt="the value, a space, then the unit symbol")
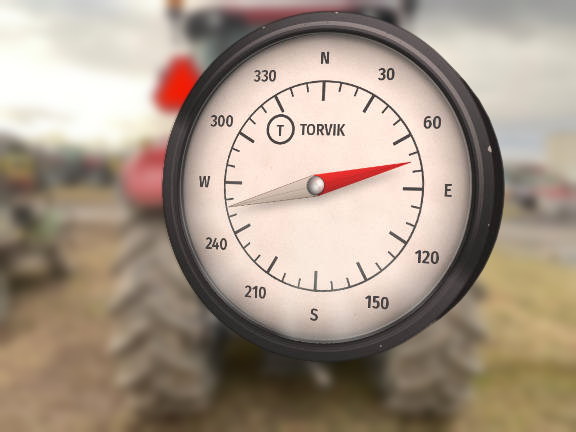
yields 75 °
